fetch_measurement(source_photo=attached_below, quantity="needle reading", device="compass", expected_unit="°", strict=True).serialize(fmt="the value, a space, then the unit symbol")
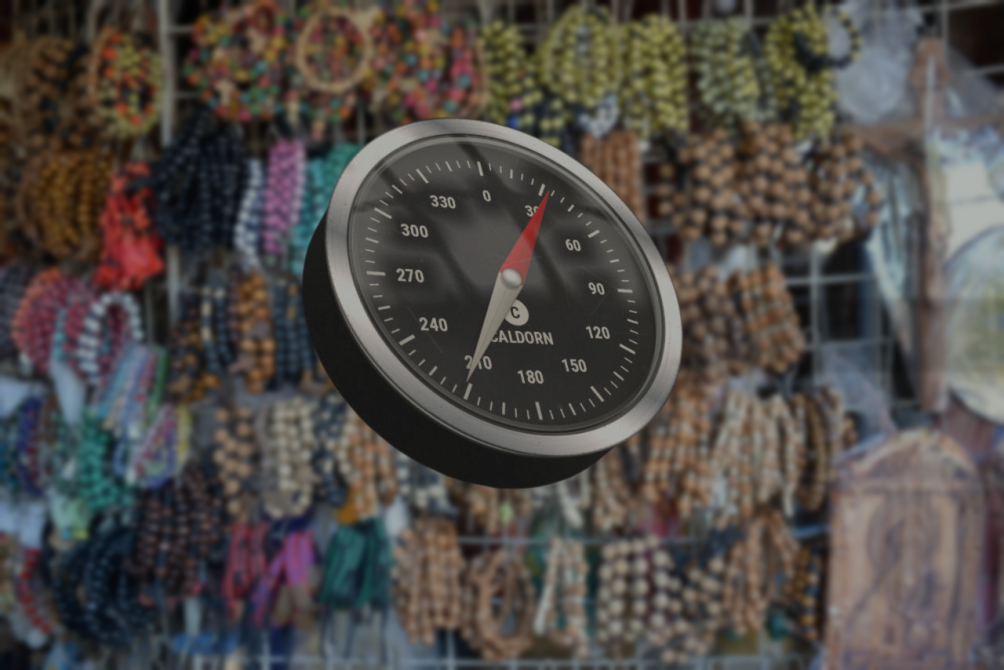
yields 32.5 °
